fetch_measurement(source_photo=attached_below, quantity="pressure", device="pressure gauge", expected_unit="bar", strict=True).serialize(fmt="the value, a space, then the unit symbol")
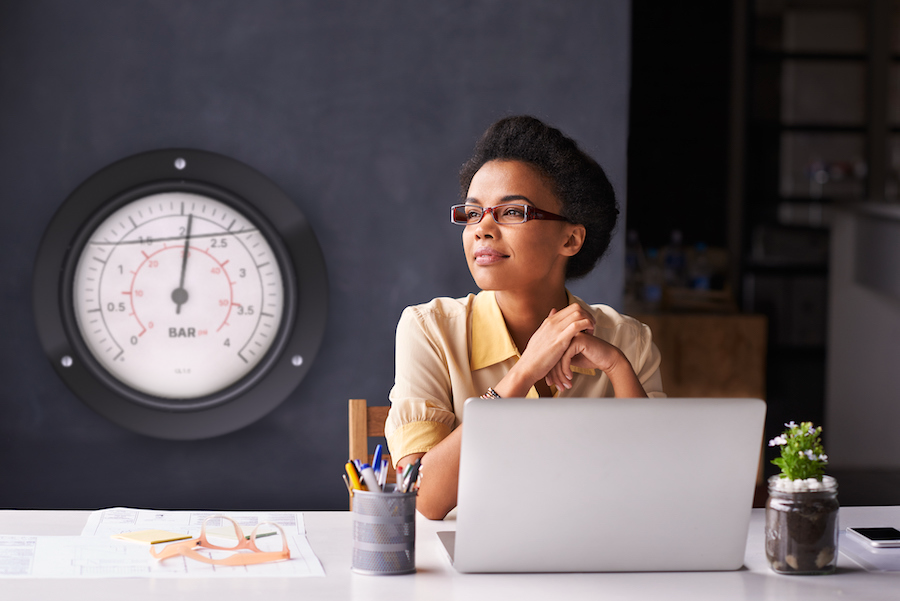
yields 2.1 bar
